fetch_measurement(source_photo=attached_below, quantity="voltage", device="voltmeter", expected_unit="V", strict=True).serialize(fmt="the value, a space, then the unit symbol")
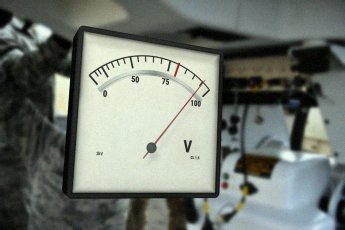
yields 95 V
